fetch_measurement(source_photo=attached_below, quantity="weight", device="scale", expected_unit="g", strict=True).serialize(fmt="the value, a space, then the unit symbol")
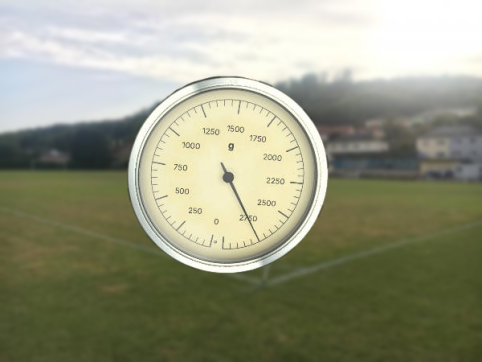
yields 2750 g
